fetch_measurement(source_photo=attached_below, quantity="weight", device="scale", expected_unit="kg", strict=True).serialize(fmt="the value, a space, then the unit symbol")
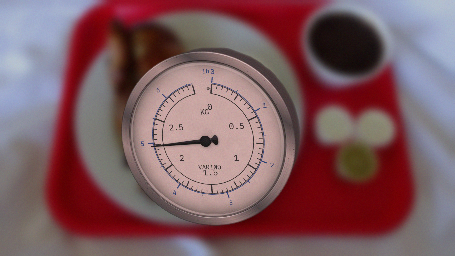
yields 2.25 kg
